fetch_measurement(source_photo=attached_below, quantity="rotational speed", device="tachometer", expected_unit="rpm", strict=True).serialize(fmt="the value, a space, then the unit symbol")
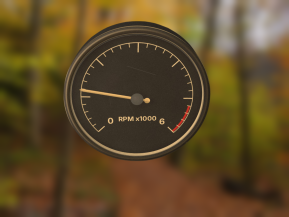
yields 1200 rpm
